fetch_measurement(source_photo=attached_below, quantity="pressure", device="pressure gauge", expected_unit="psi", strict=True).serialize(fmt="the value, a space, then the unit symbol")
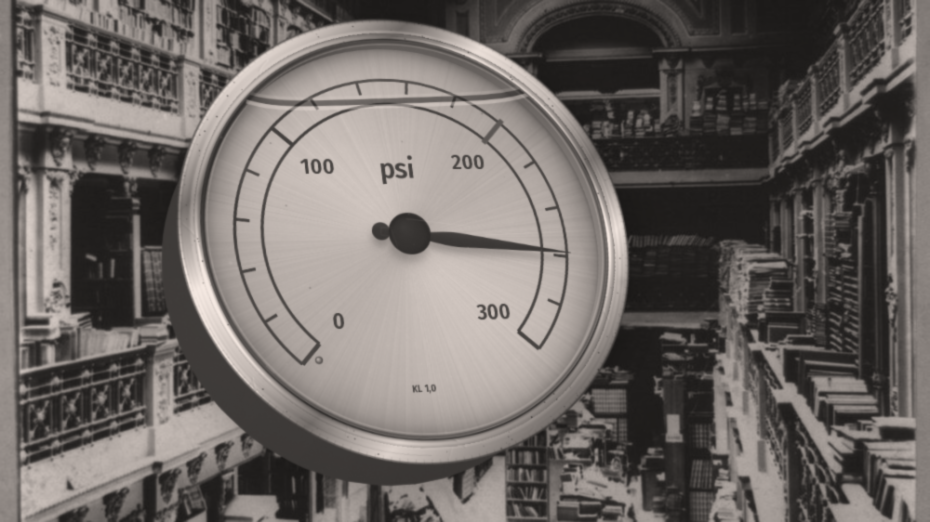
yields 260 psi
